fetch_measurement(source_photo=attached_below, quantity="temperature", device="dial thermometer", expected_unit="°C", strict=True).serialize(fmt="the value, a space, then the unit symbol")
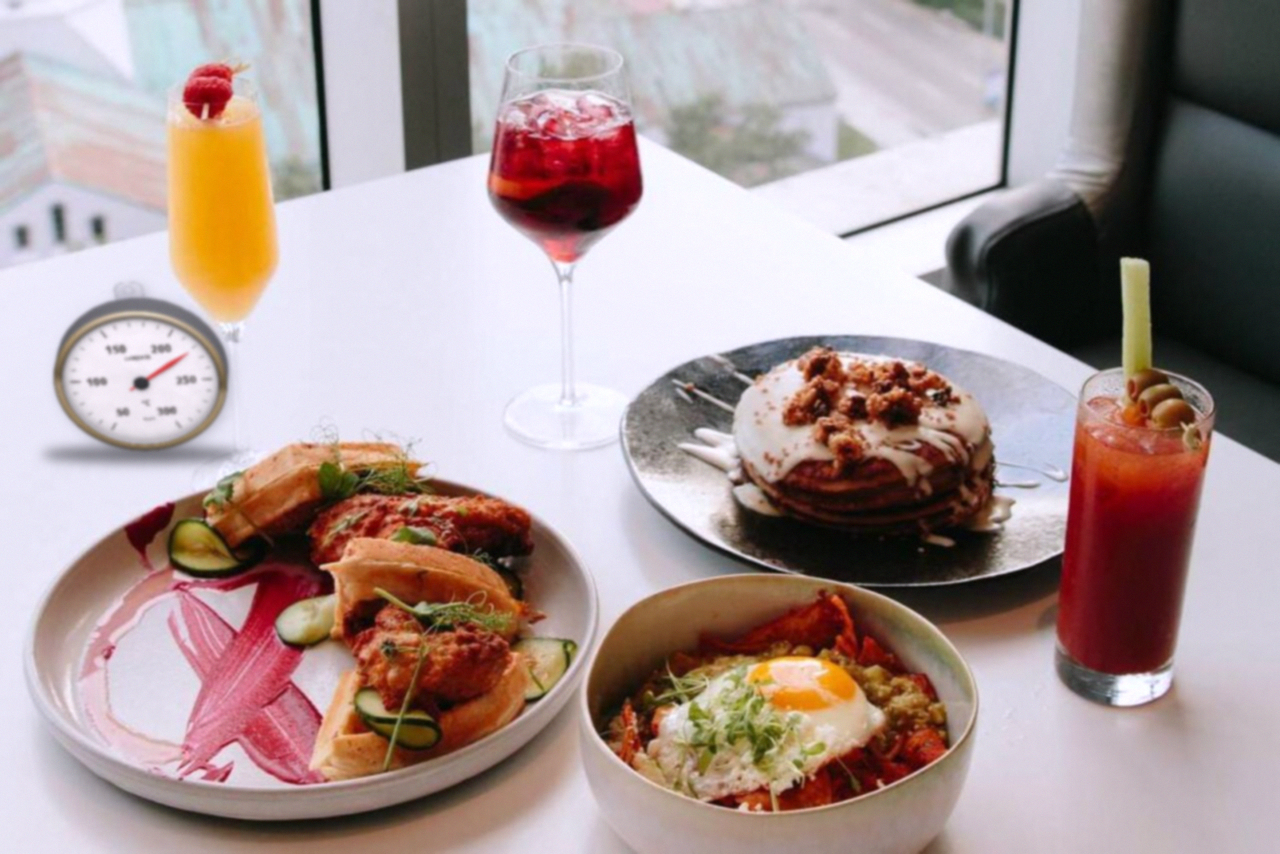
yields 220 °C
